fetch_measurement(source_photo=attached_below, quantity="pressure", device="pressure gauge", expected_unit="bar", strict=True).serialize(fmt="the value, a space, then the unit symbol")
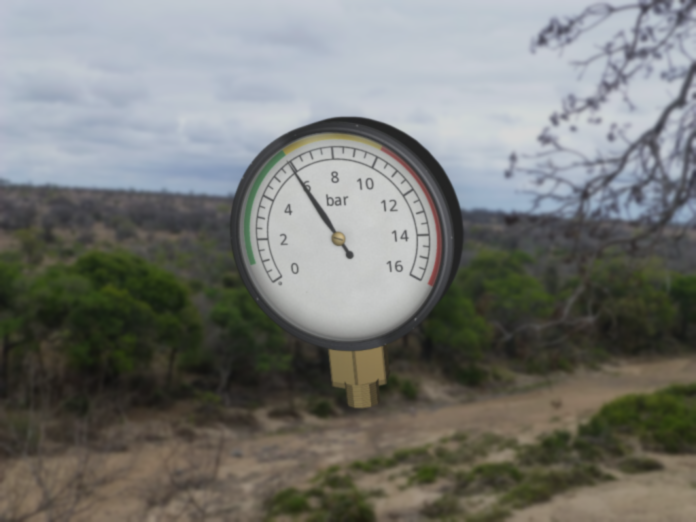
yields 6 bar
